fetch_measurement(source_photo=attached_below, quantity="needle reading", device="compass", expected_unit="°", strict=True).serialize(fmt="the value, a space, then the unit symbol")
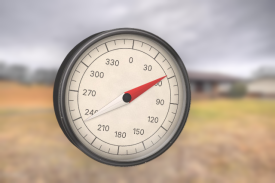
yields 55 °
